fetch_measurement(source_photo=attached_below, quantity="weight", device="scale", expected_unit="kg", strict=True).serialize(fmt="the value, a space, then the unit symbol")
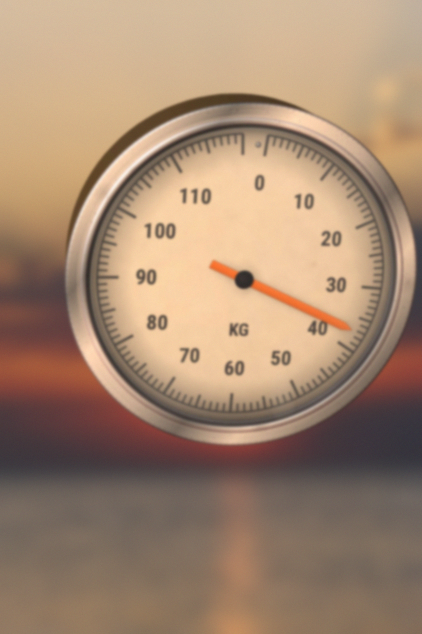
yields 37 kg
